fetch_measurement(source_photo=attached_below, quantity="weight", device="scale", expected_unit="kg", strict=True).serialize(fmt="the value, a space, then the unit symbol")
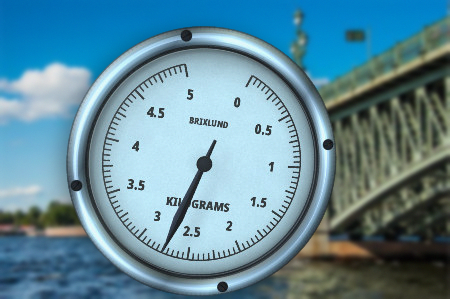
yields 2.75 kg
